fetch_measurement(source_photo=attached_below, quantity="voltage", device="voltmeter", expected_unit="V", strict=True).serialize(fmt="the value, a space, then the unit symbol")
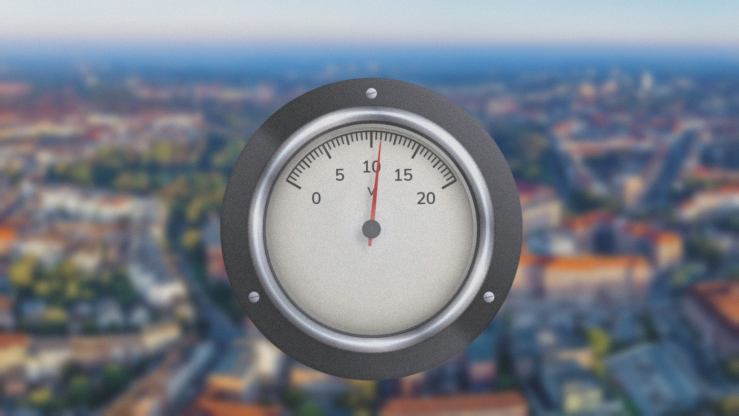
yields 11 V
